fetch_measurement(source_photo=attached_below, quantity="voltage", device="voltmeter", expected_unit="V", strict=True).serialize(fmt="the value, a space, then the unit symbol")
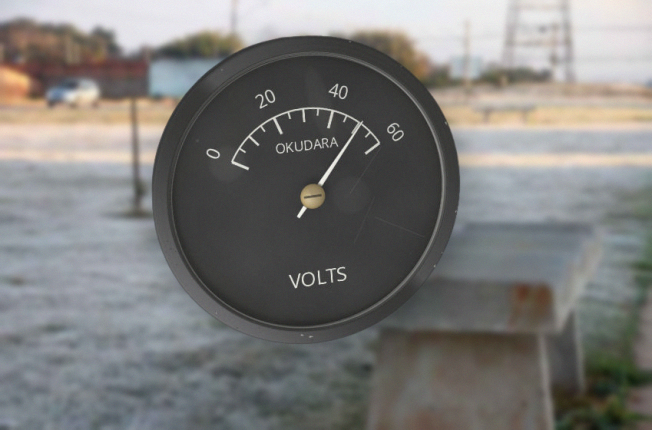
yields 50 V
